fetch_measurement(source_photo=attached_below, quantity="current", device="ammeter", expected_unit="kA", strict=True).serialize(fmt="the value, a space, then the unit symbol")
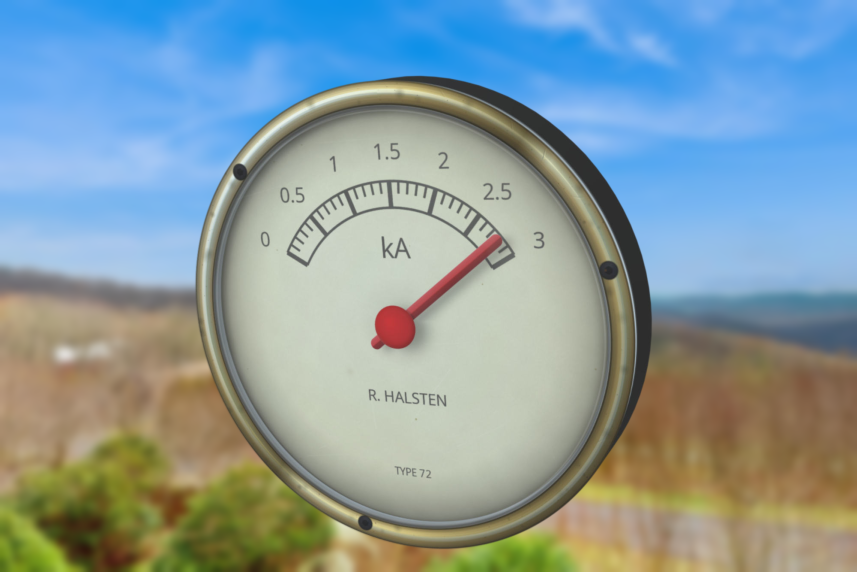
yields 2.8 kA
